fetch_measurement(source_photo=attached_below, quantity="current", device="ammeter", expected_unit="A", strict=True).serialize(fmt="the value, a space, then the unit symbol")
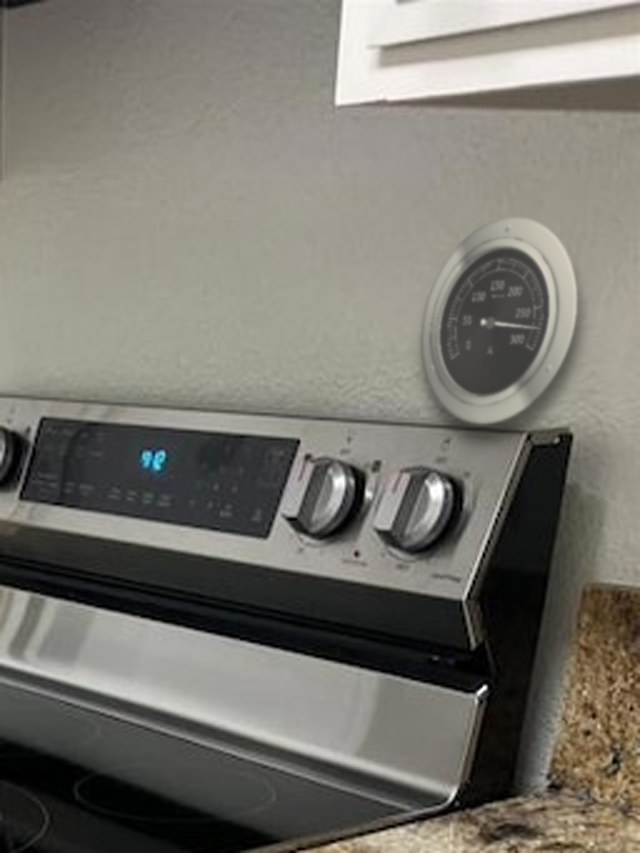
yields 275 A
